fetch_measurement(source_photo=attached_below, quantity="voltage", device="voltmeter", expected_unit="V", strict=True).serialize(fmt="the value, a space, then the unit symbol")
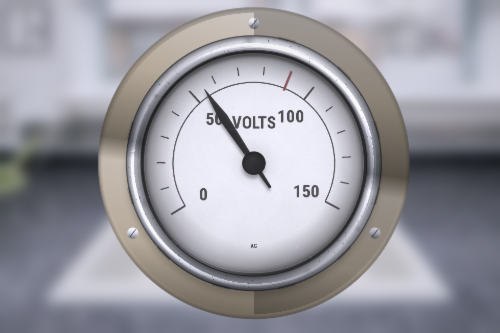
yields 55 V
